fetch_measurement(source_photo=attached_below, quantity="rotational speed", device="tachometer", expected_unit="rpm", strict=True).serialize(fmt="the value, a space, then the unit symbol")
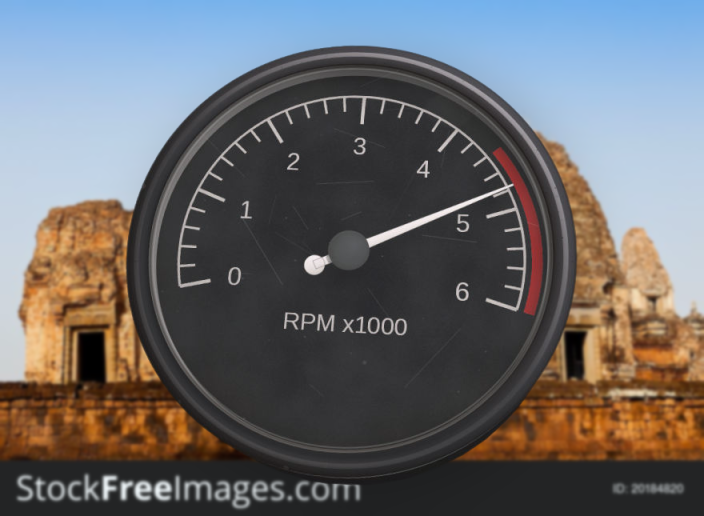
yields 4800 rpm
